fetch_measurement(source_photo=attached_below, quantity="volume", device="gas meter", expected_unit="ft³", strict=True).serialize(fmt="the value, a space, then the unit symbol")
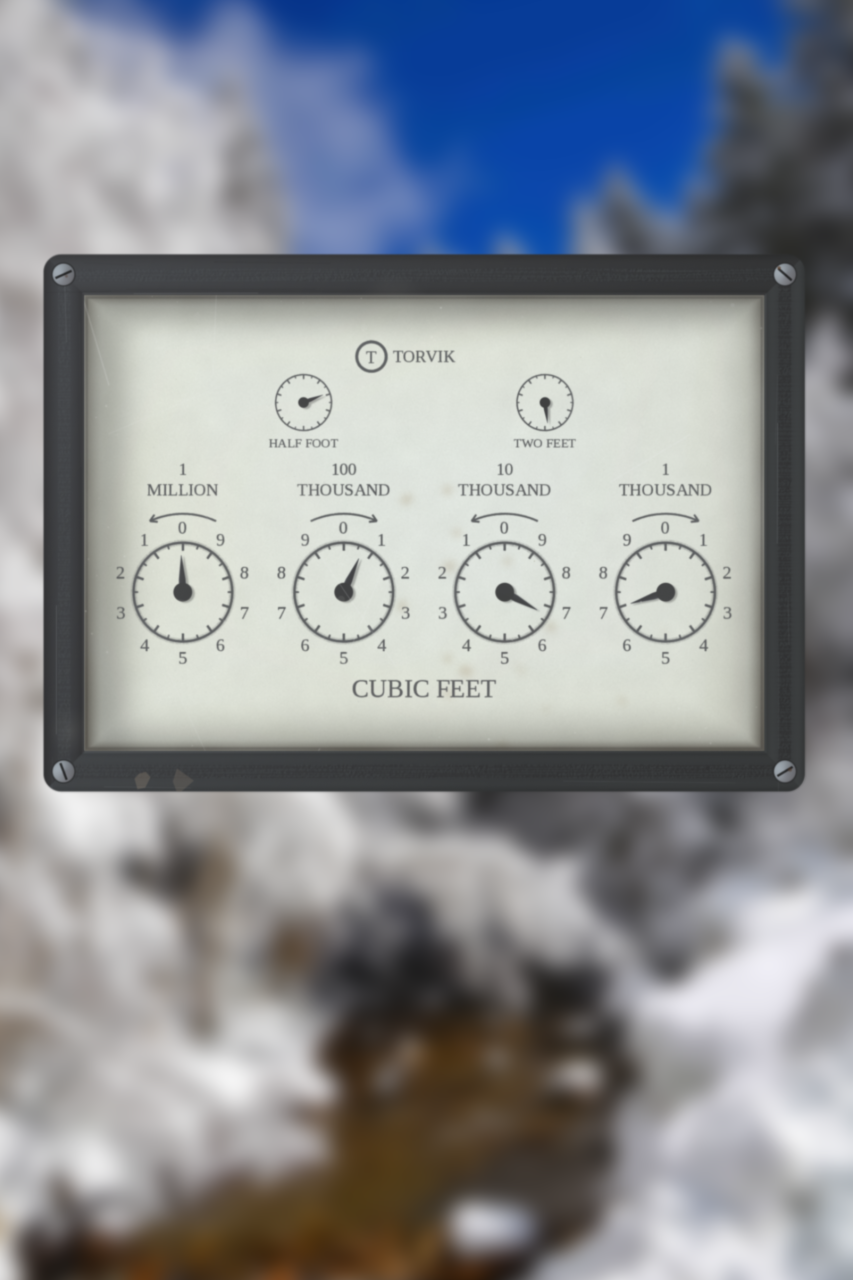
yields 6700 ft³
